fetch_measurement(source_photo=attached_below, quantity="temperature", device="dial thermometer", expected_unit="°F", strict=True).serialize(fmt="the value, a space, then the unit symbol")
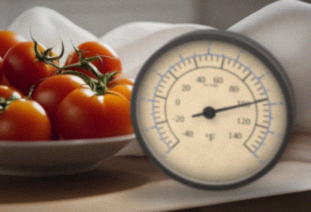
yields 100 °F
